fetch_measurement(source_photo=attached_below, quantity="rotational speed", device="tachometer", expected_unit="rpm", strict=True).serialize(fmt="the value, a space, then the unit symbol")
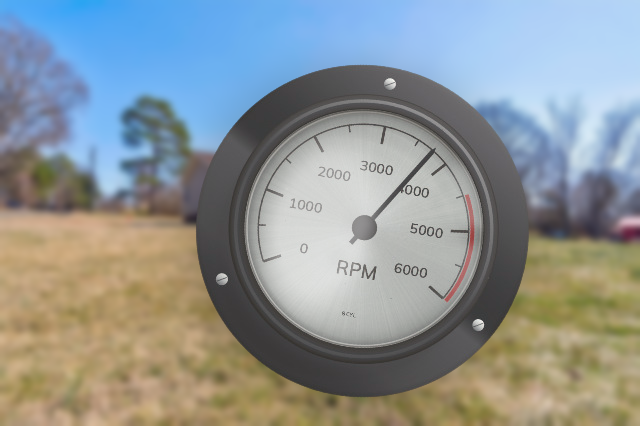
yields 3750 rpm
